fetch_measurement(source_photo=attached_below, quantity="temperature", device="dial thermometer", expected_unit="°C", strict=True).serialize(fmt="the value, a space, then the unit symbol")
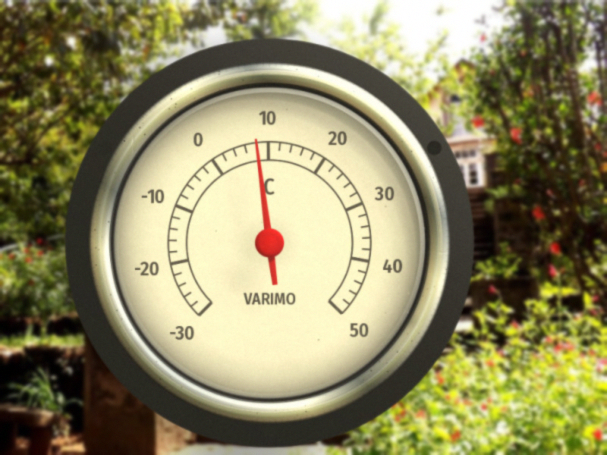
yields 8 °C
